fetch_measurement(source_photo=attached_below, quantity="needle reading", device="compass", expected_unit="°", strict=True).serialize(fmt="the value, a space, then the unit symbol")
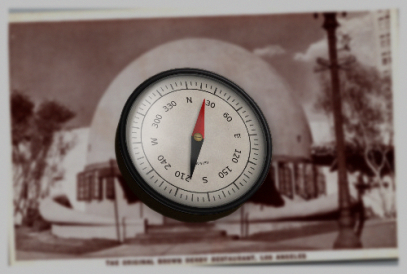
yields 20 °
